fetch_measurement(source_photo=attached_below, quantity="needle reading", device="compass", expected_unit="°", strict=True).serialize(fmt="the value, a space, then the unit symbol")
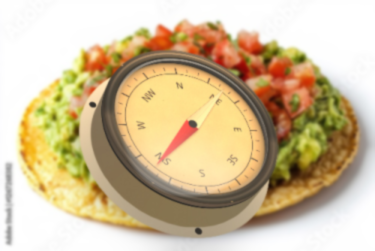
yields 225 °
